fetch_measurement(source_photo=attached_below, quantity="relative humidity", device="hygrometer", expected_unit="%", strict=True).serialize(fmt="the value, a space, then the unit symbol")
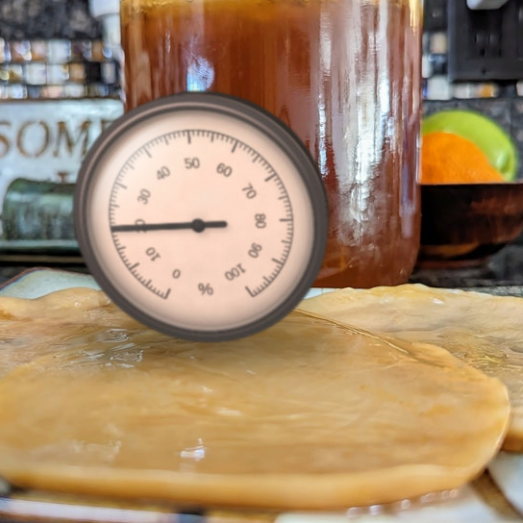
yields 20 %
